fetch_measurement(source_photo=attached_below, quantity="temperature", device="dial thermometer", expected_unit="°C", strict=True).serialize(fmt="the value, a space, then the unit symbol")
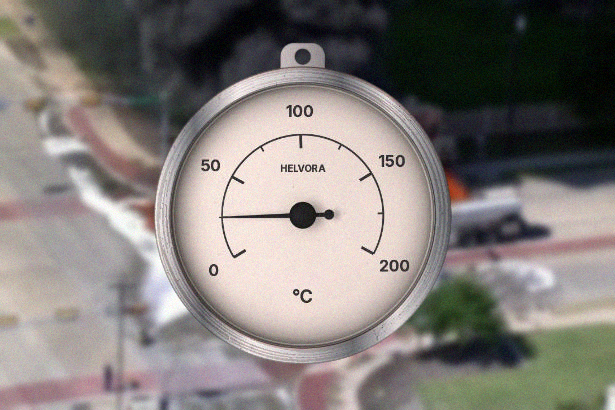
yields 25 °C
